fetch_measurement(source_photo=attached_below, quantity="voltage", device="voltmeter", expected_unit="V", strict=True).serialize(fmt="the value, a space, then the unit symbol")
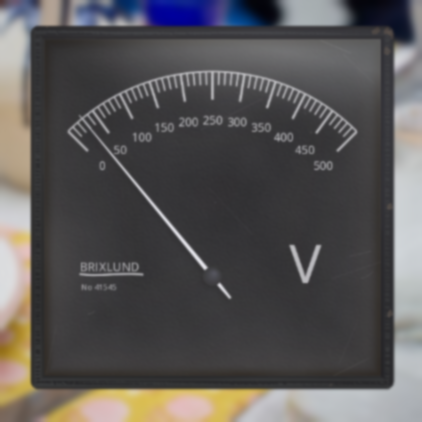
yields 30 V
